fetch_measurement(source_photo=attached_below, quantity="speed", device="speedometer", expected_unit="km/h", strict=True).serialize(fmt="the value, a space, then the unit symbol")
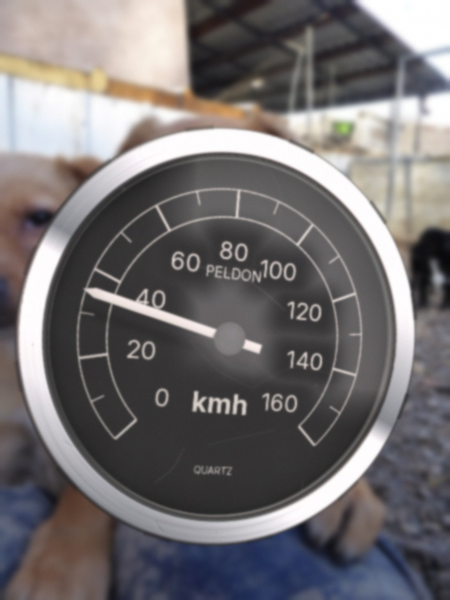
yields 35 km/h
